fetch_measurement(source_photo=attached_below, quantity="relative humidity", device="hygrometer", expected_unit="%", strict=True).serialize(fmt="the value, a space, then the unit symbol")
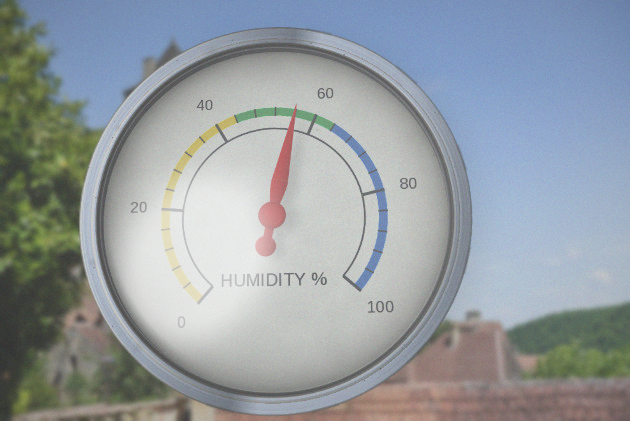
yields 56 %
